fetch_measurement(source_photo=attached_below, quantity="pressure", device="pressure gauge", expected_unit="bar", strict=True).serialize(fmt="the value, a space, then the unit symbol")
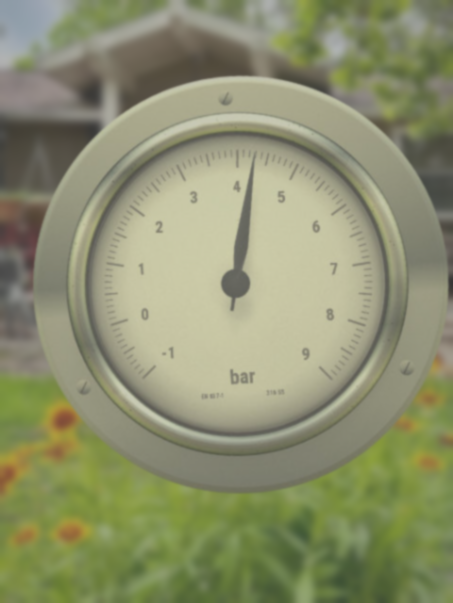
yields 4.3 bar
